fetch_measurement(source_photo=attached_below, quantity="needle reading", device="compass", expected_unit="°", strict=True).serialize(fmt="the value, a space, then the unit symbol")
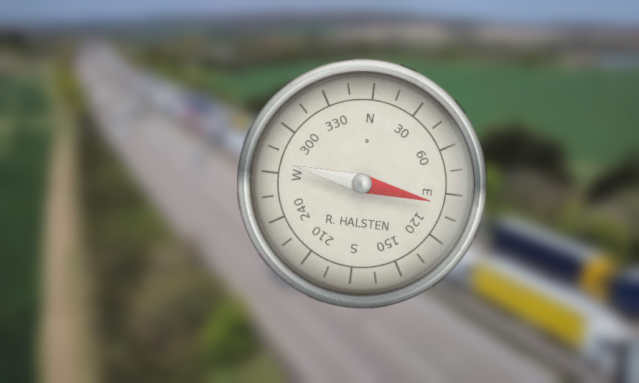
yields 97.5 °
